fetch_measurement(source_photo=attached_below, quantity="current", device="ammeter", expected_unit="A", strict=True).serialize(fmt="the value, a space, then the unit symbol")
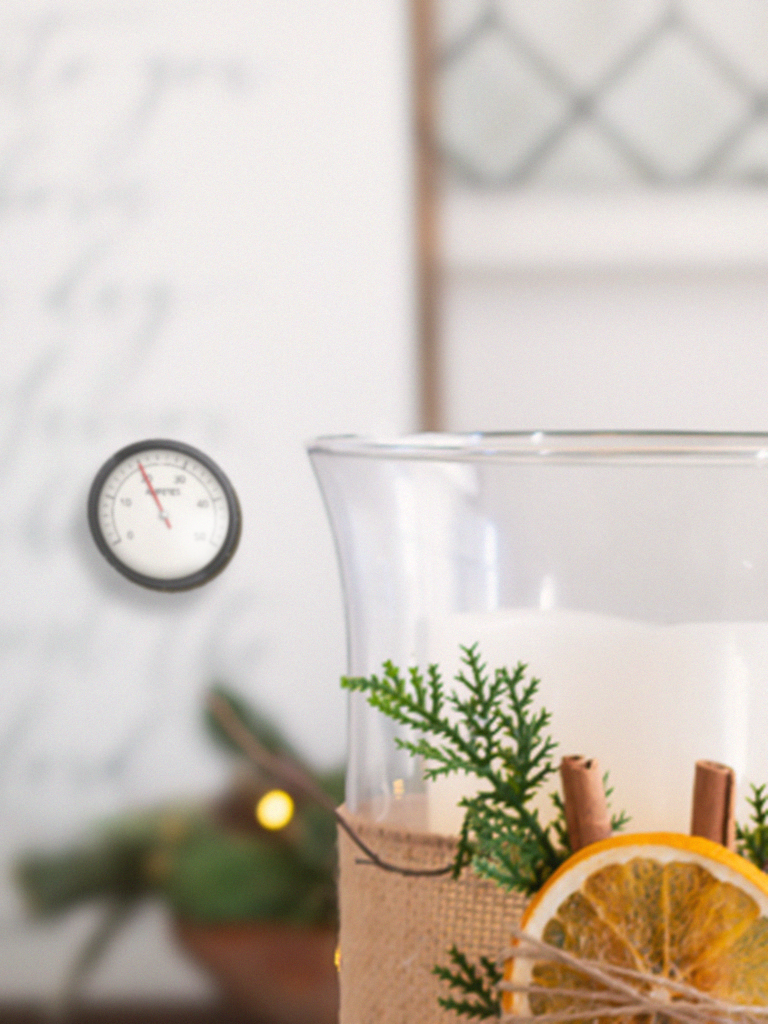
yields 20 A
